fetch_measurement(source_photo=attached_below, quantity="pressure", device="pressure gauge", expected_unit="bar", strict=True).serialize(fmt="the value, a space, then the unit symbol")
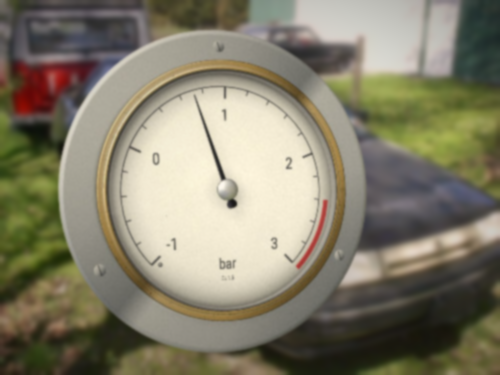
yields 0.7 bar
